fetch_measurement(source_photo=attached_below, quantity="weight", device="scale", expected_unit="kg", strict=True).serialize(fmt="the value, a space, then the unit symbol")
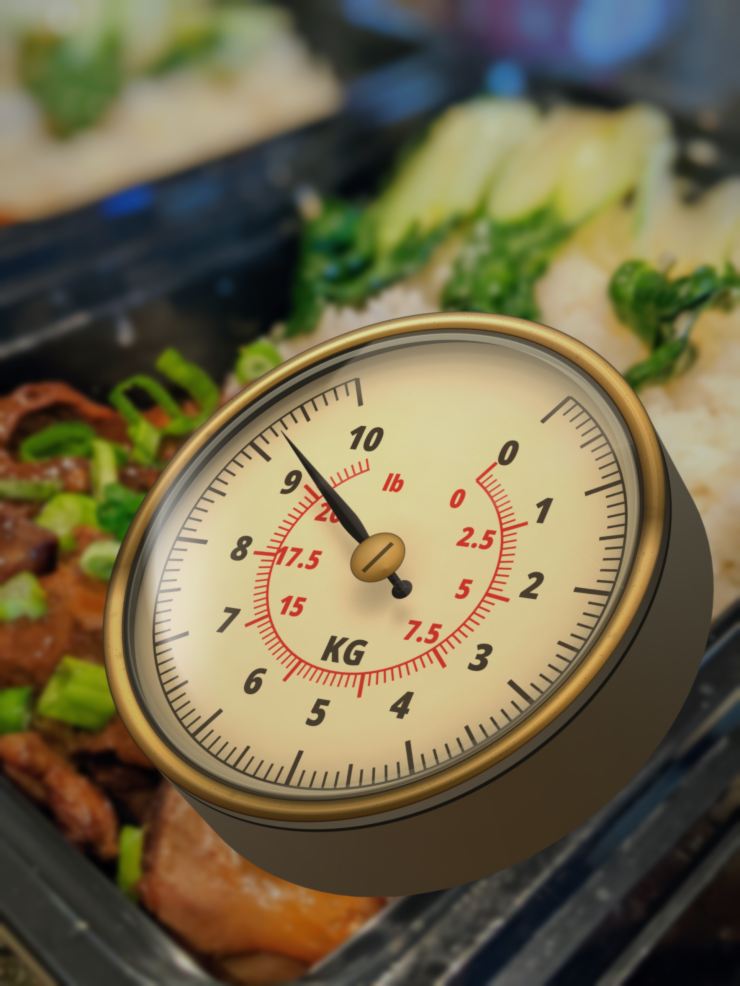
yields 9.25 kg
